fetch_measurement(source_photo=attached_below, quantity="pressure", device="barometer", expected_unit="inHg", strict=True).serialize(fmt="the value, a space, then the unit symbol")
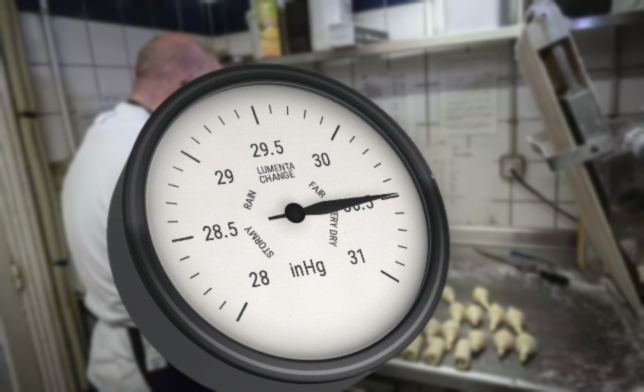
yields 30.5 inHg
